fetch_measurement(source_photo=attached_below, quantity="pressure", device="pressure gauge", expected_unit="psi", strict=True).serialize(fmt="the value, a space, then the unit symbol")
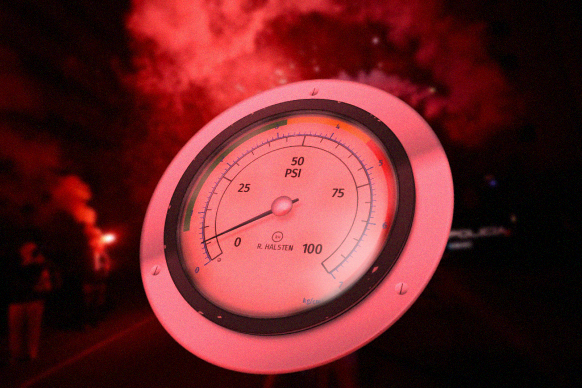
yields 5 psi
